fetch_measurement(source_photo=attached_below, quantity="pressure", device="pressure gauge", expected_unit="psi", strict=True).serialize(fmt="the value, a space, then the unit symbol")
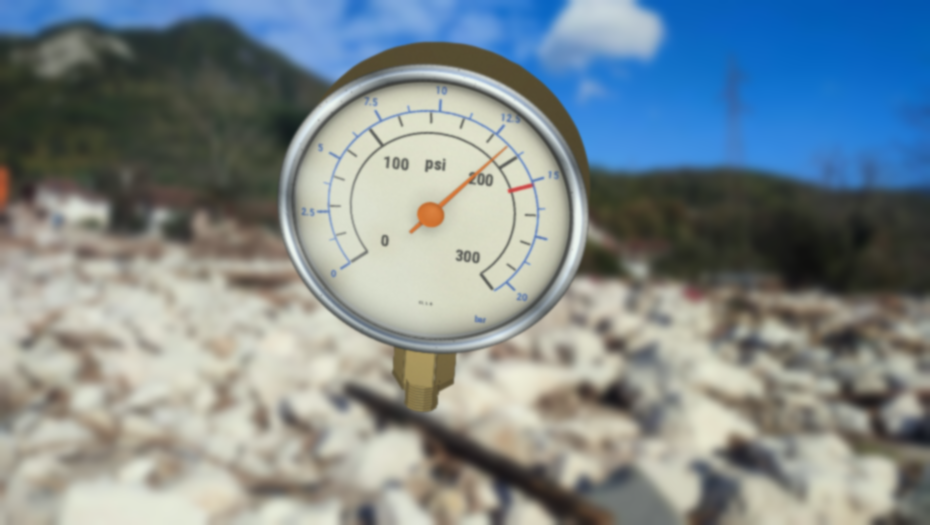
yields 190 psi
